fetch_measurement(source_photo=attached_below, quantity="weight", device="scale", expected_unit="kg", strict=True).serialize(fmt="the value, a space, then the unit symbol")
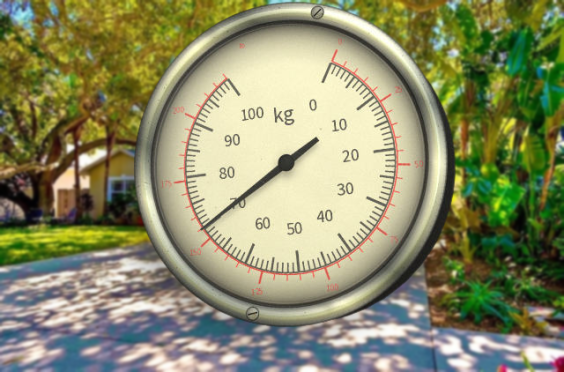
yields 70 kg
